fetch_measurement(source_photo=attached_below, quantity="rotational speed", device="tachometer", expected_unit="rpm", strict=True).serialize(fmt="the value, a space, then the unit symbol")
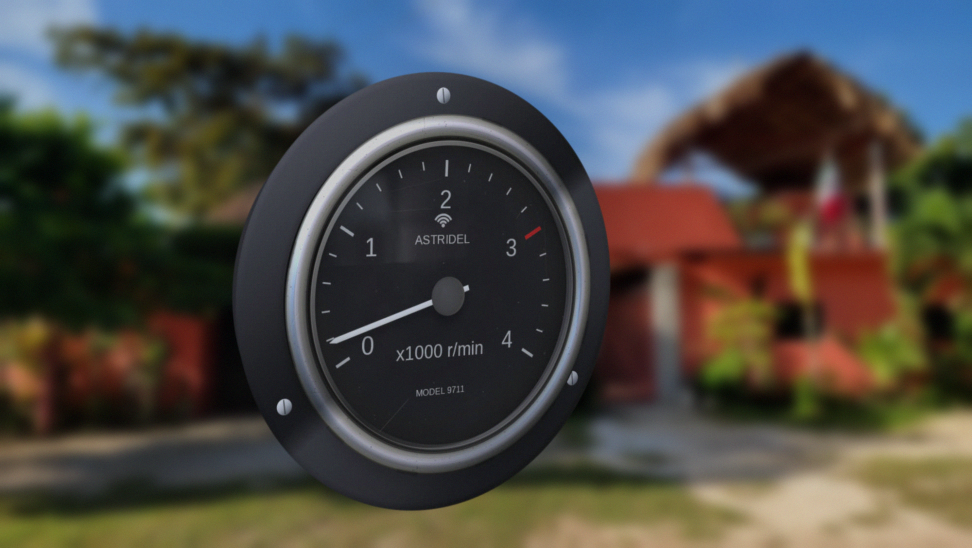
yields 200 rpm
